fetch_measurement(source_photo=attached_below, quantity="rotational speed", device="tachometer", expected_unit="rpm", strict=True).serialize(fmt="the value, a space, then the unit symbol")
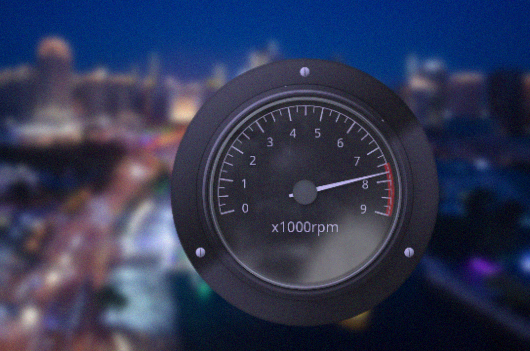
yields 7750 rpm
